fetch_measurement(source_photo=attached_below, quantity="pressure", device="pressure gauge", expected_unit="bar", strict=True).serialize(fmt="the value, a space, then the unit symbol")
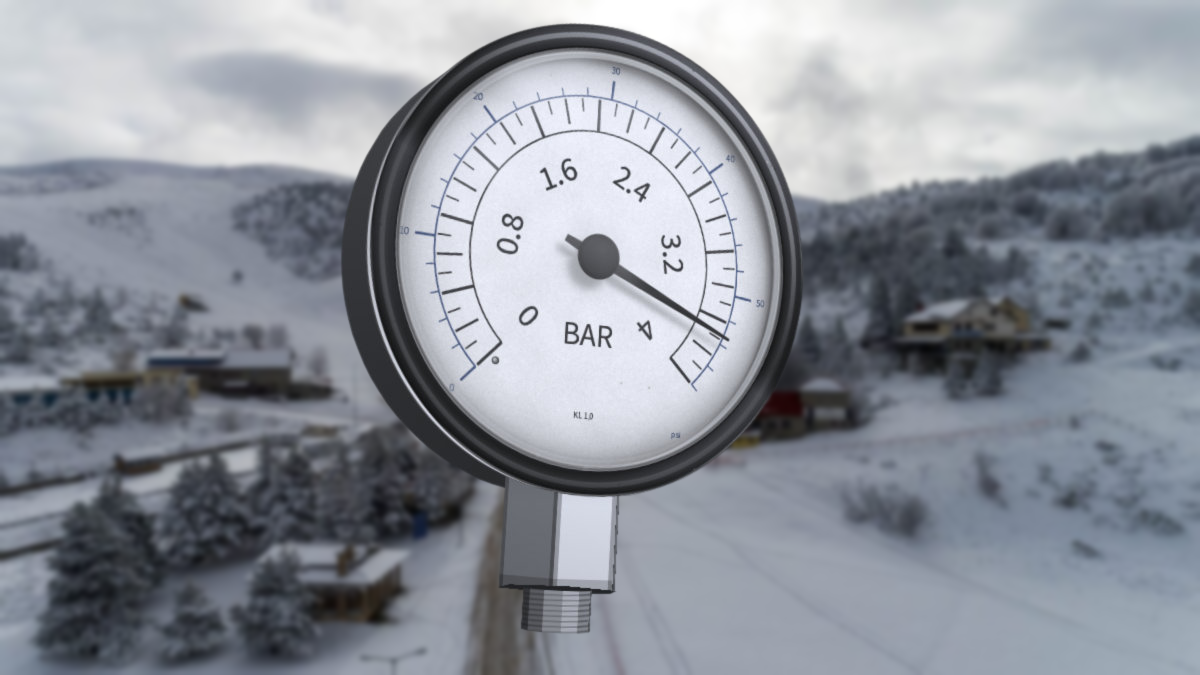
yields 3.7 bar
